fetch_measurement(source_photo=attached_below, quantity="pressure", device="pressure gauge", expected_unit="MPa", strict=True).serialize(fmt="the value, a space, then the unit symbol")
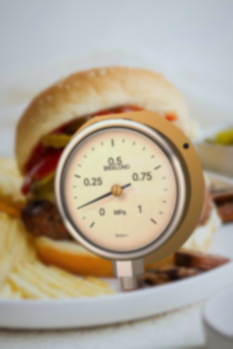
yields 0.1 MPa
